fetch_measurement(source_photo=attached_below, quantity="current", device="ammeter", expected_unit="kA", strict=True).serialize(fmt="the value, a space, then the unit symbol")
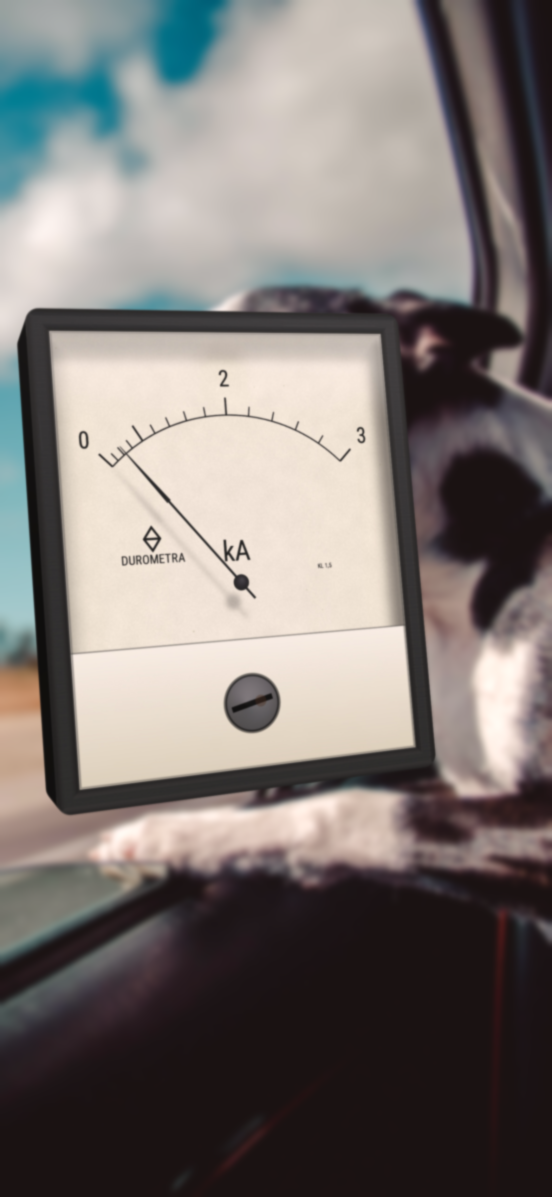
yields 0.6 kA
